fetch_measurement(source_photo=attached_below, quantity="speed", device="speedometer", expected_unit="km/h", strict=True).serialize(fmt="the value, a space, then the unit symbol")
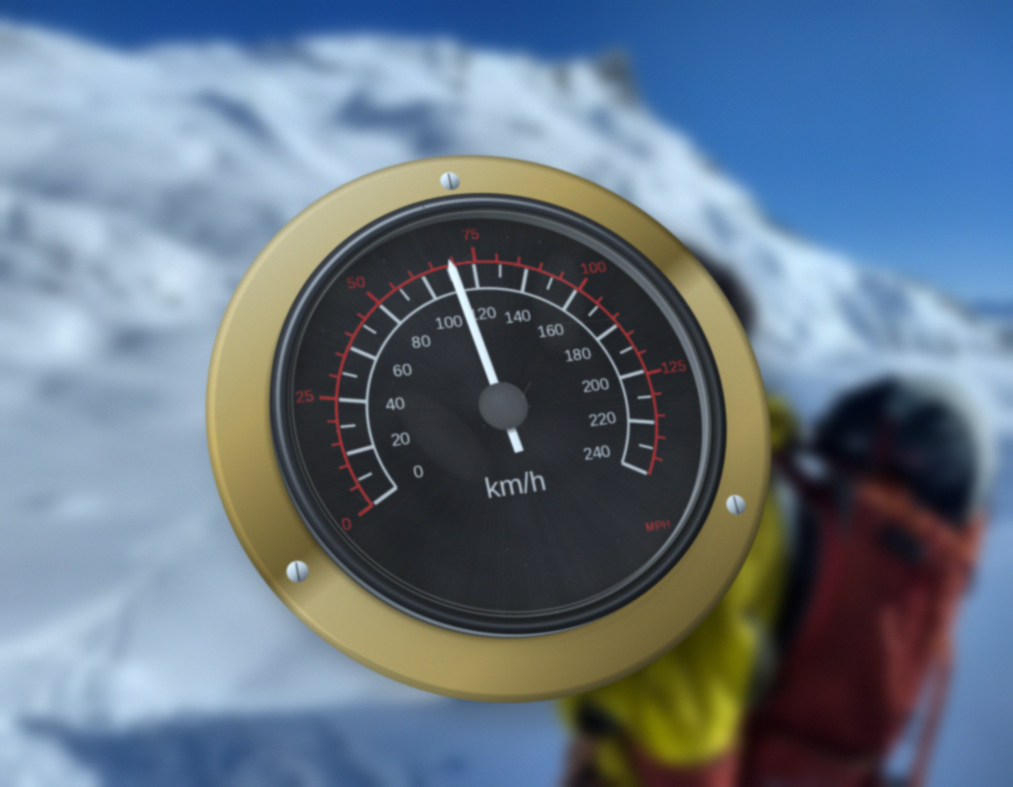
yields 110 km/h
